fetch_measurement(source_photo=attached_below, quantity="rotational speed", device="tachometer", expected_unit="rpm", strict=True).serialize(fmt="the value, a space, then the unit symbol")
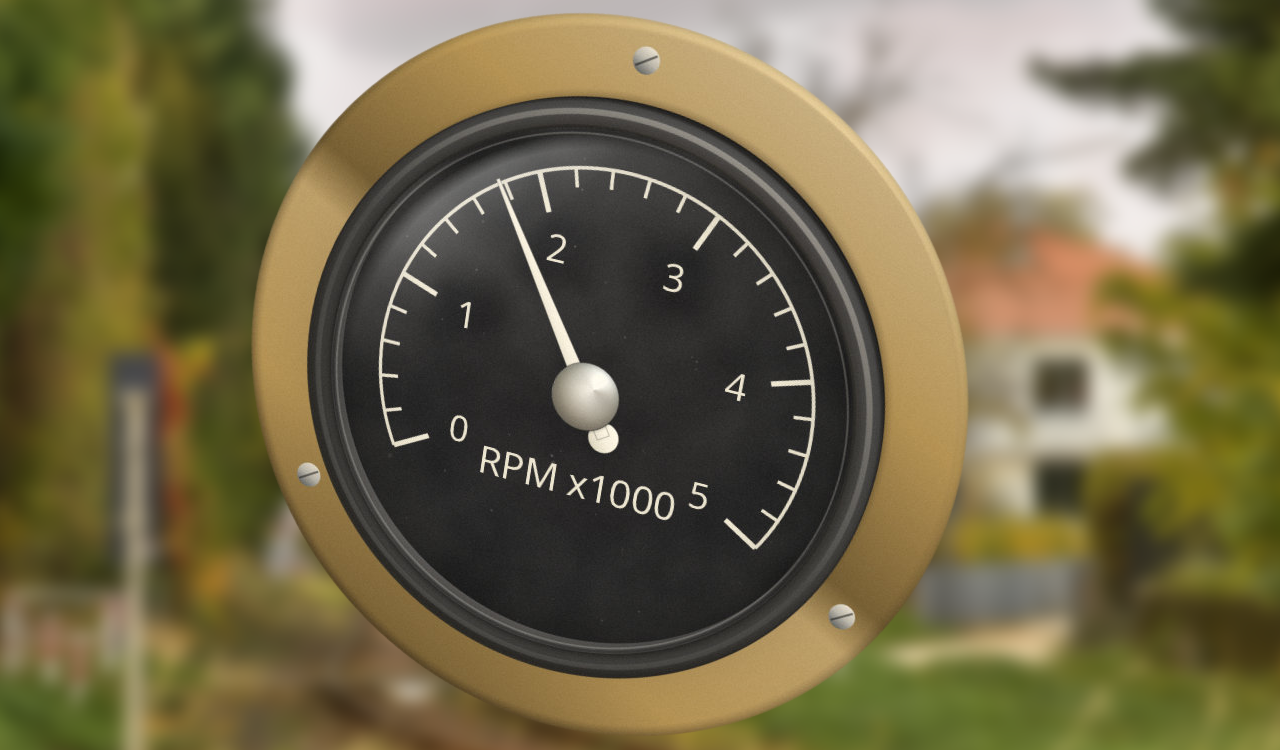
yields 1800 rpm
